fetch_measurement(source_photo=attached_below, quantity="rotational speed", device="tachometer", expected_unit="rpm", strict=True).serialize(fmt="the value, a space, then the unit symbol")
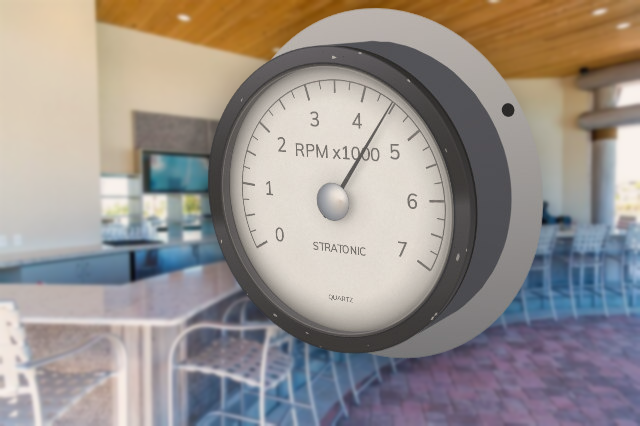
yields 4500 rpm
